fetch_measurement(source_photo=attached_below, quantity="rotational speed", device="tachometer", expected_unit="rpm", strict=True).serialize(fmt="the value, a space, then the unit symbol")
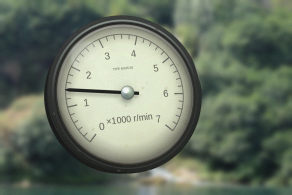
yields 1400 rpm
